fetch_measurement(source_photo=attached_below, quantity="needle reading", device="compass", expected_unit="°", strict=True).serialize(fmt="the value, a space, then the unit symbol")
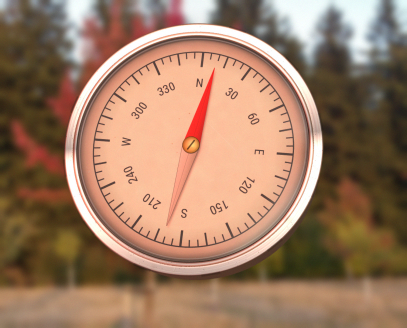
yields 10 °
